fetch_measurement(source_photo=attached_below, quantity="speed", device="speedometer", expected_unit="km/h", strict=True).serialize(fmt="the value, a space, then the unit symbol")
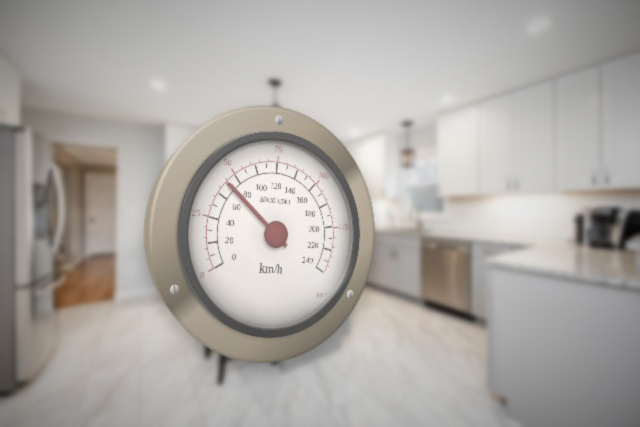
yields 70 km/h
